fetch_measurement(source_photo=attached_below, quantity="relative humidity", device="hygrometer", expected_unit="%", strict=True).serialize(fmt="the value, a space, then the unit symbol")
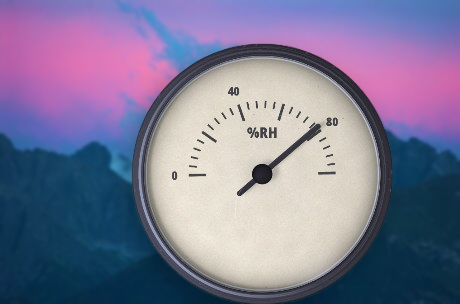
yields 78 %
